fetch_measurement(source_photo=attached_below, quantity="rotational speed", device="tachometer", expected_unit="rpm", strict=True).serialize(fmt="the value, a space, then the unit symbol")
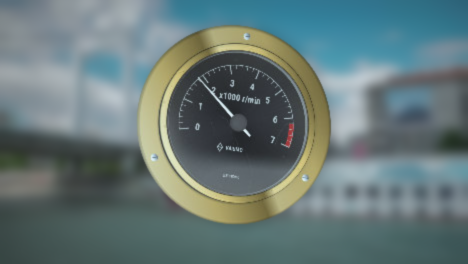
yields 1800 rpm
